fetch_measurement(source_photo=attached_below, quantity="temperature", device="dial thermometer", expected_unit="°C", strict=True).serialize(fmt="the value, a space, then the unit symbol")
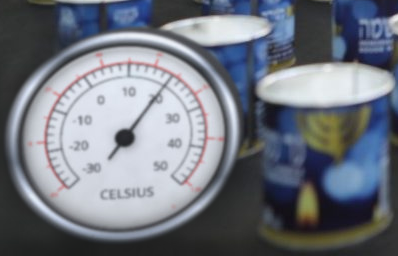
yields 20 °C
